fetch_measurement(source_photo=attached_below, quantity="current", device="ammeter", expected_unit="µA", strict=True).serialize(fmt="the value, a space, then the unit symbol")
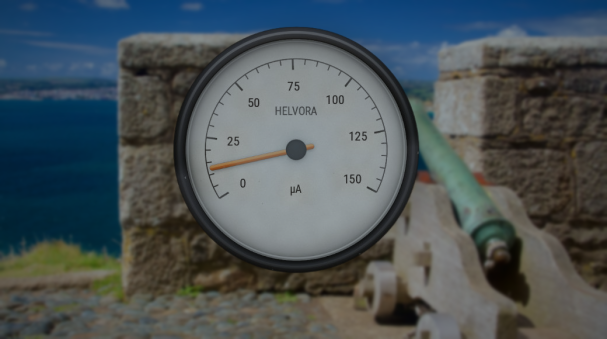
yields 12.5 µA
